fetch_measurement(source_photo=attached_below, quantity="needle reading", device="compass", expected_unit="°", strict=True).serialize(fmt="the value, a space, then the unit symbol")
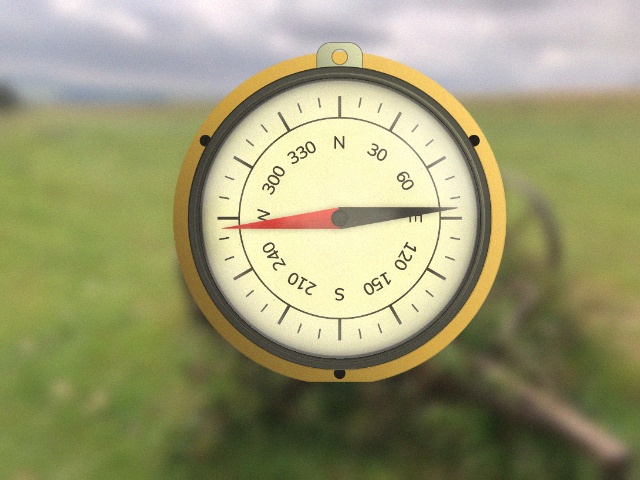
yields 265 °
